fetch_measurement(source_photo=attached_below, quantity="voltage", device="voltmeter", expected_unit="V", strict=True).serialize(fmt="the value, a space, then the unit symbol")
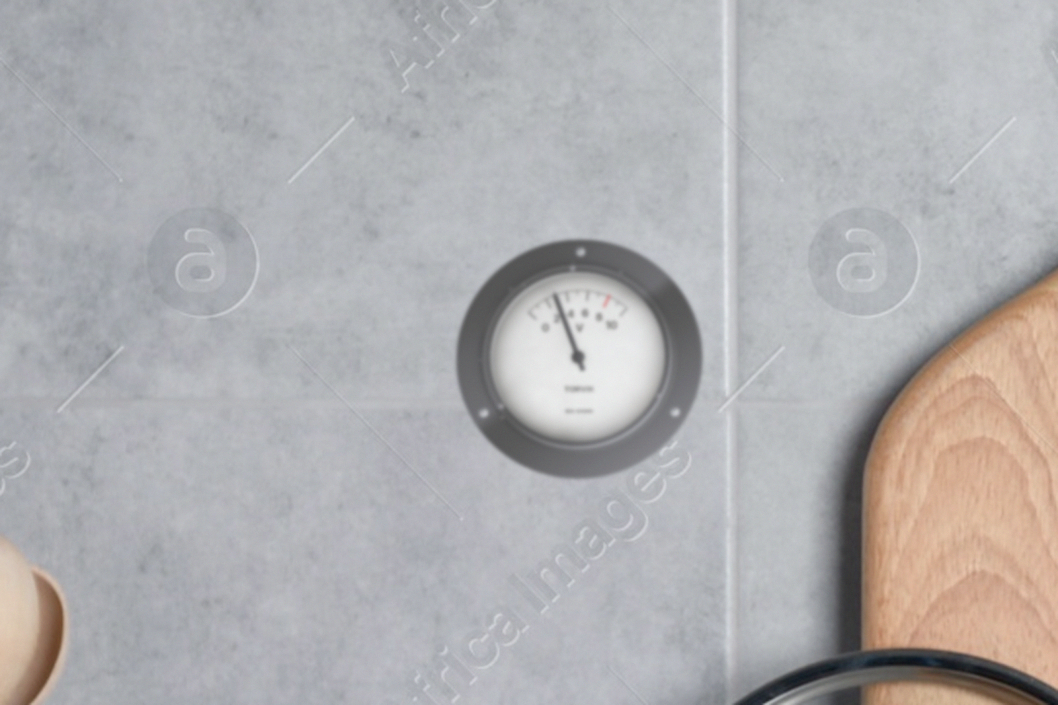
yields 3 V
